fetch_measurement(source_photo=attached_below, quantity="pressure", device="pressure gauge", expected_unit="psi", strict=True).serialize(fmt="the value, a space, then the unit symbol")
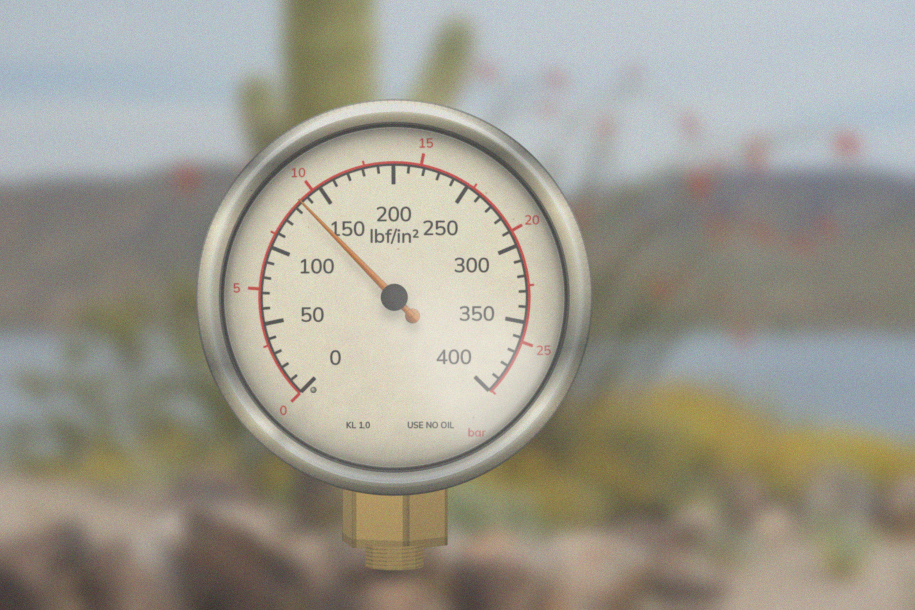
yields 135 psi
